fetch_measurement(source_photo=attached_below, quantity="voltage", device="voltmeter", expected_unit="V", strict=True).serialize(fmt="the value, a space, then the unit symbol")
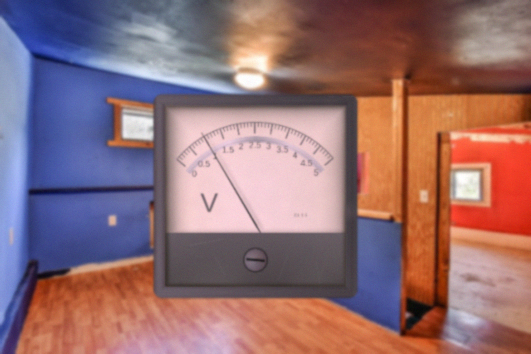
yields 1 V
